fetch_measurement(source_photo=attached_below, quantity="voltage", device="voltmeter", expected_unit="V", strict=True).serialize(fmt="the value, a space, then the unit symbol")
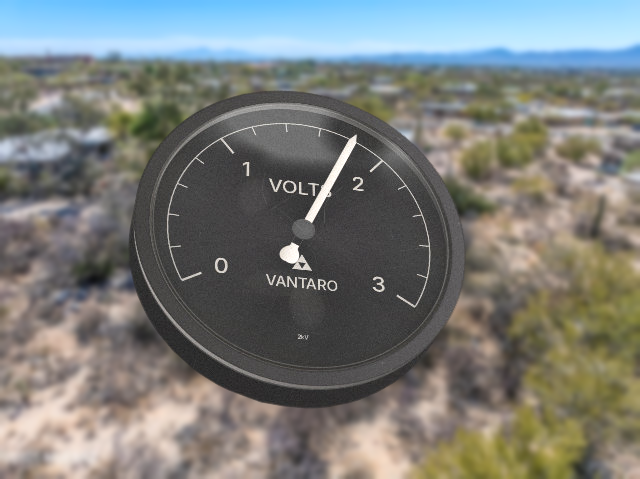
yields 1.8 V
